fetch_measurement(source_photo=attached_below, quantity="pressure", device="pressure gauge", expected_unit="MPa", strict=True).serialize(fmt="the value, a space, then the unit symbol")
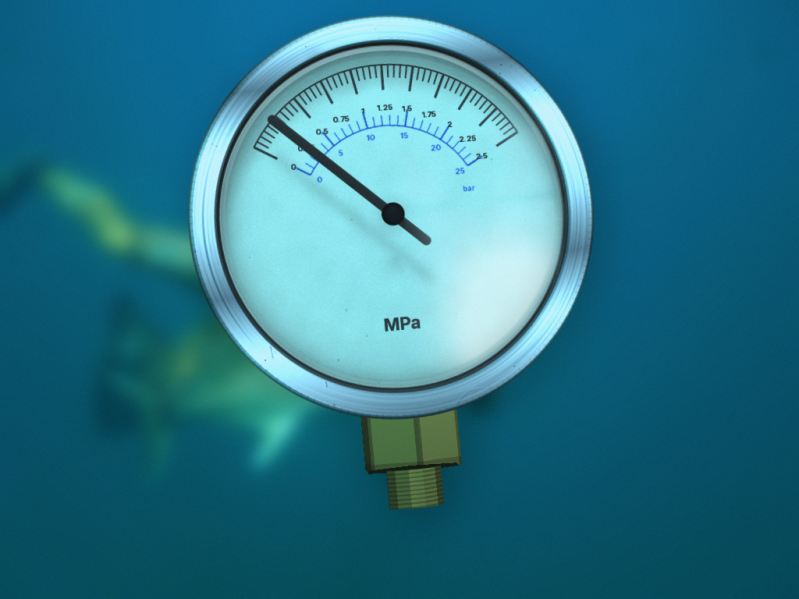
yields 0.25 MPa
